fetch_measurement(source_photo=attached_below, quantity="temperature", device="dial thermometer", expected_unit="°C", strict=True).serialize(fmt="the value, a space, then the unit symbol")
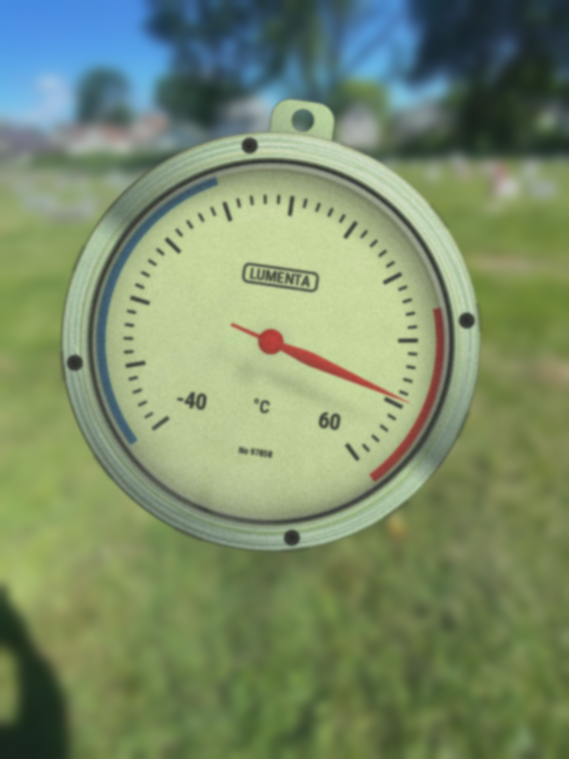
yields 49 °C
